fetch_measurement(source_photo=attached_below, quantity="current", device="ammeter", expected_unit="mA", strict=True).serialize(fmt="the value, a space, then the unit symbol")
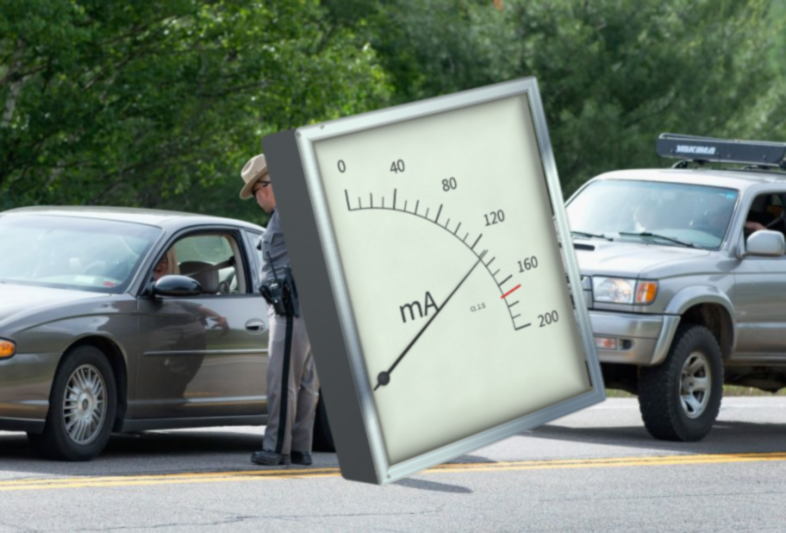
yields 130 mA
